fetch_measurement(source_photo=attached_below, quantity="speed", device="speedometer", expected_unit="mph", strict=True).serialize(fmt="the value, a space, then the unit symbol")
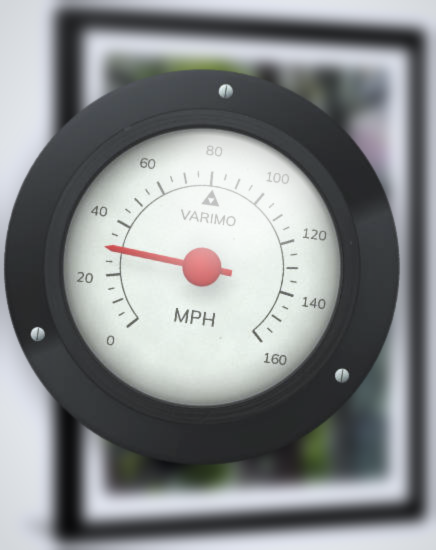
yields 30 mph
